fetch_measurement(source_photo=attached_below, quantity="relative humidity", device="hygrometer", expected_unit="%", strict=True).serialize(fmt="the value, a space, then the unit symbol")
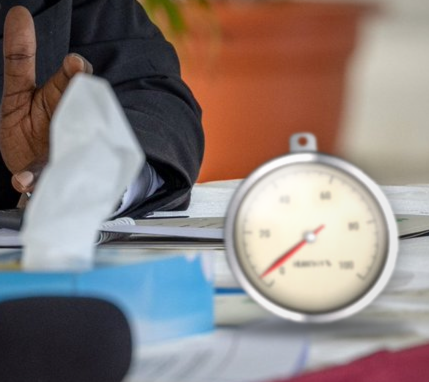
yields 4 %
